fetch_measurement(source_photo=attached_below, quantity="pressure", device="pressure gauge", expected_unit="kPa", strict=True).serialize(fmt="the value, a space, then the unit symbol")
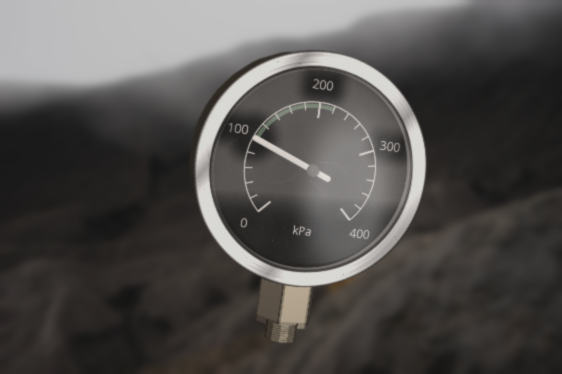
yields 100 kPa
